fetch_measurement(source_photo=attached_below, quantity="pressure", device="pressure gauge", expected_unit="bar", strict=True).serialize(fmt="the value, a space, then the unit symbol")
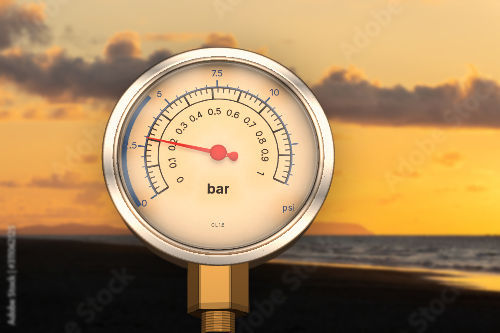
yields 0.2 bar
